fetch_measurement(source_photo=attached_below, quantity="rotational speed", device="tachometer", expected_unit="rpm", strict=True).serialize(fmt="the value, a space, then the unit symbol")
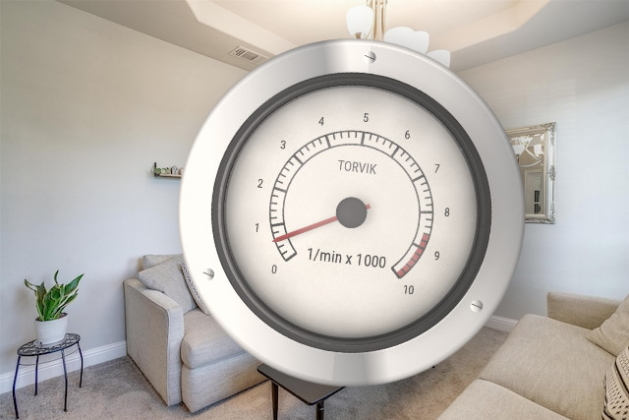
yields 600 rpm
